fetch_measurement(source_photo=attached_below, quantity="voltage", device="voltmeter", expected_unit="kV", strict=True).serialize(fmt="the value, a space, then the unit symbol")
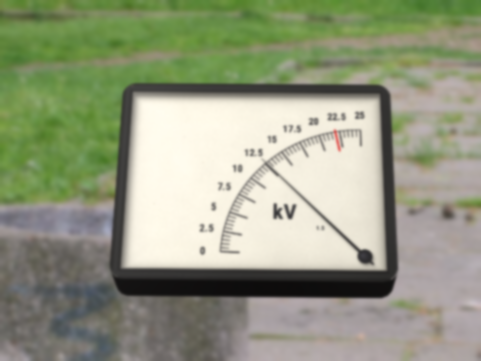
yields 12.5 kV
